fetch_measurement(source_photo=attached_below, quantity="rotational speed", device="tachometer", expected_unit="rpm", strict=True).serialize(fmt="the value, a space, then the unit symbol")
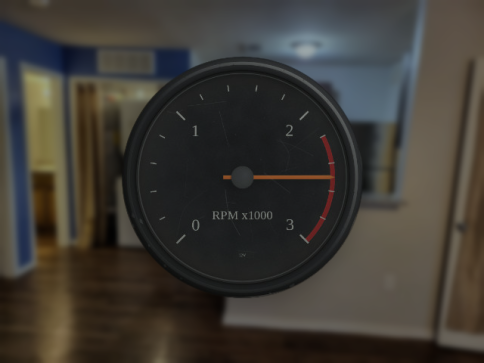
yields 2500 rpm
